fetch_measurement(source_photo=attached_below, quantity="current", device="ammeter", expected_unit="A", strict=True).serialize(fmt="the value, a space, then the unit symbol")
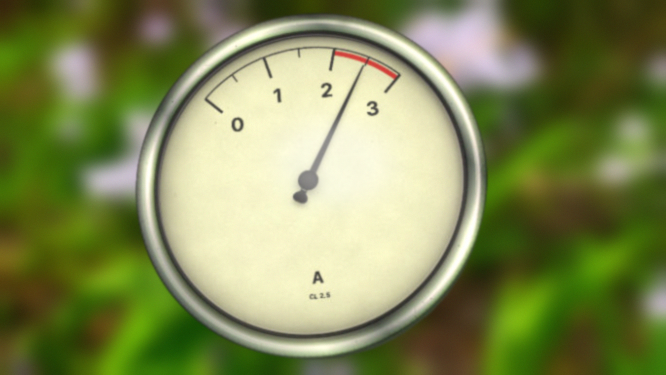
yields 2.5 A
